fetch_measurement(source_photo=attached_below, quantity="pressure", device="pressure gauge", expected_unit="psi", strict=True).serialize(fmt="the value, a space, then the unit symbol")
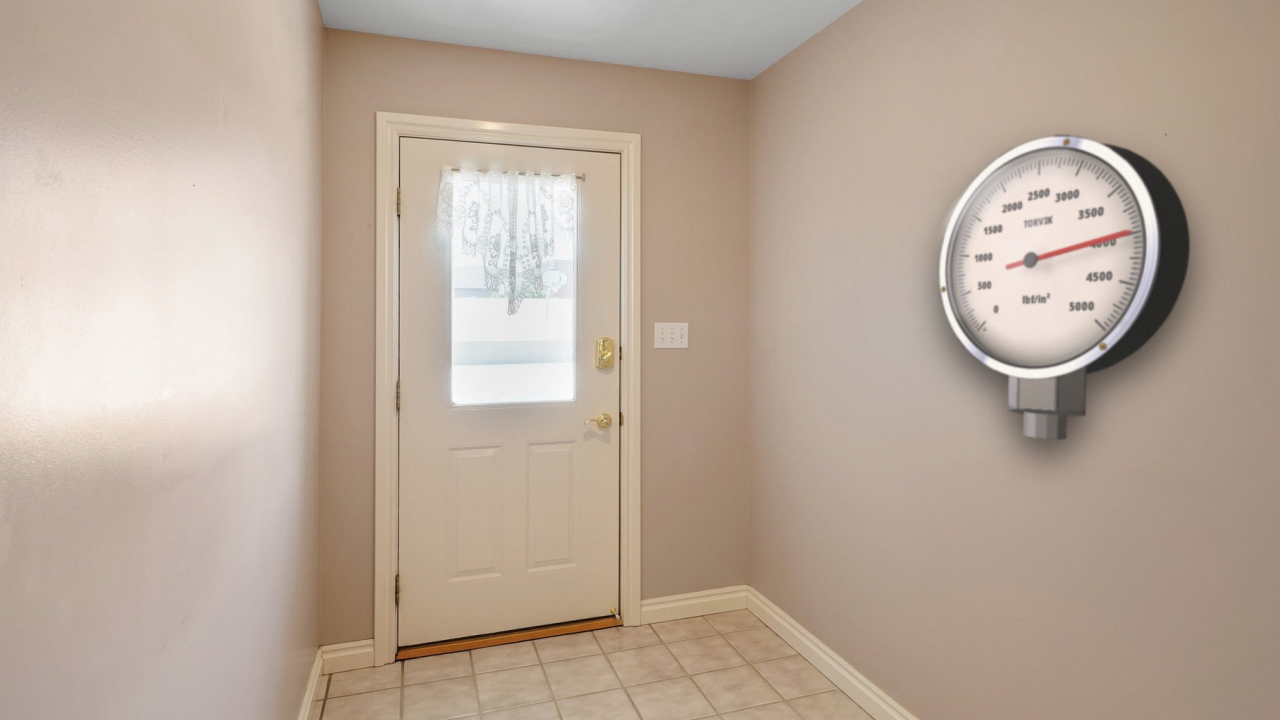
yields 4000 psi
